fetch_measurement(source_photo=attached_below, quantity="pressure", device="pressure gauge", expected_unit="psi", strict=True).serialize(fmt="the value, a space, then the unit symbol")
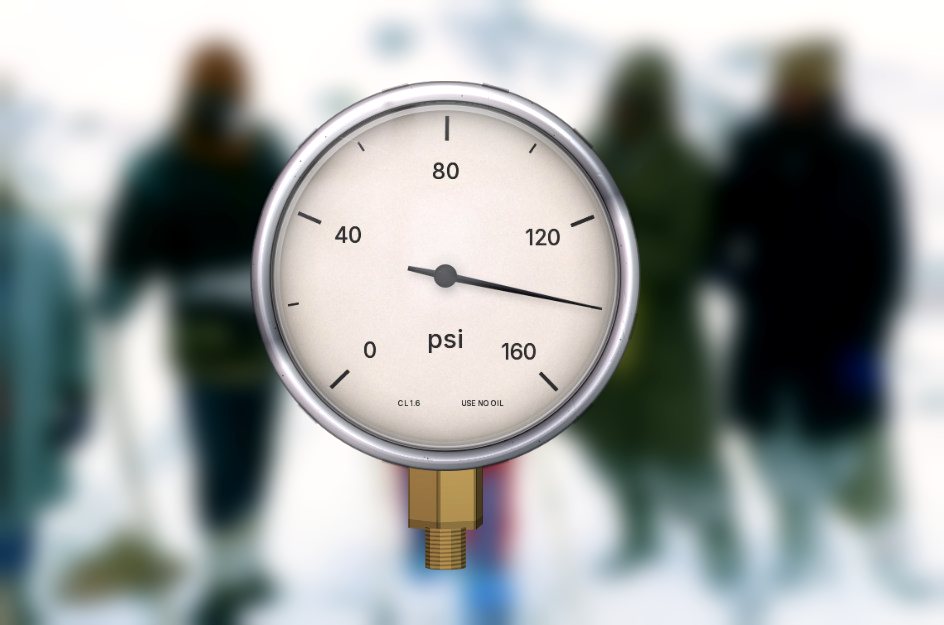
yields 140 psi
